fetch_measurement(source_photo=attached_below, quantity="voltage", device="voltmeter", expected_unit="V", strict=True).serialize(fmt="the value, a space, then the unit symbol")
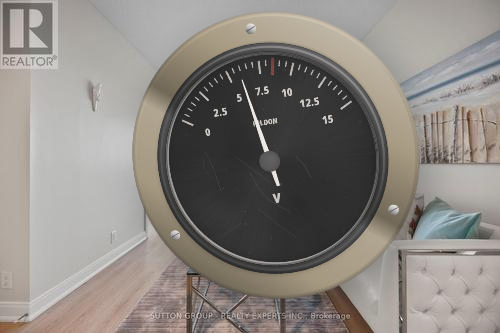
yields 6 V
